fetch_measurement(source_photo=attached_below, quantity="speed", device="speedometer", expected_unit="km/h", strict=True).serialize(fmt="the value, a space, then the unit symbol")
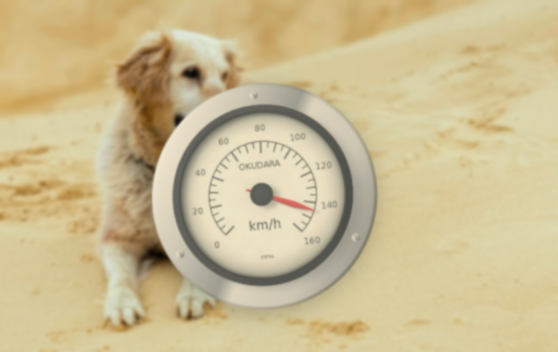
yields 145 km/h
